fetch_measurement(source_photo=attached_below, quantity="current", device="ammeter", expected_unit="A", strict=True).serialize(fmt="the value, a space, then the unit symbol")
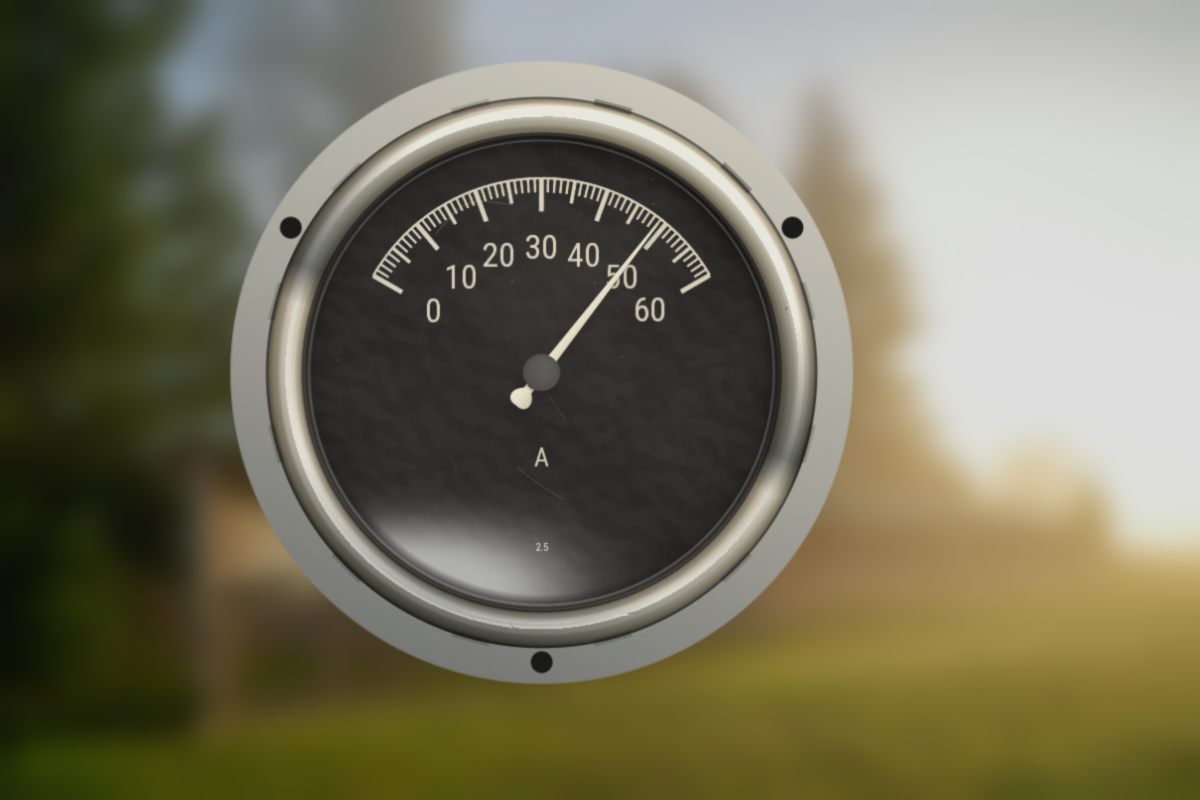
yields 49 A
